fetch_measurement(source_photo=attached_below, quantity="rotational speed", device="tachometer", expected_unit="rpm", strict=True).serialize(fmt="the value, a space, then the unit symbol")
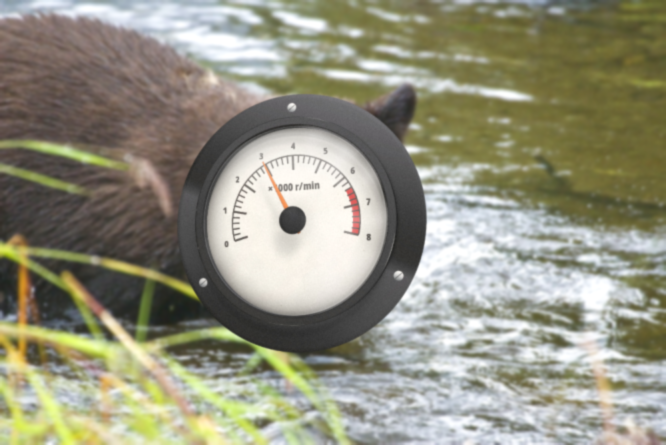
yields 3000 rpm
